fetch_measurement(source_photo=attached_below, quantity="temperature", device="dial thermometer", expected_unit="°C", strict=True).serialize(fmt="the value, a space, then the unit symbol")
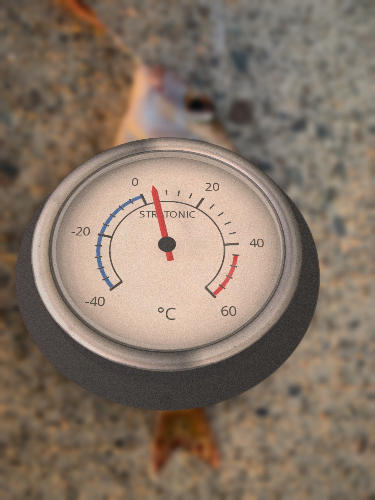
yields 4 °C
